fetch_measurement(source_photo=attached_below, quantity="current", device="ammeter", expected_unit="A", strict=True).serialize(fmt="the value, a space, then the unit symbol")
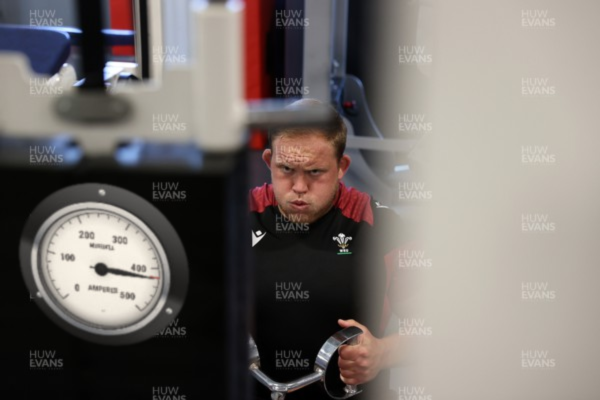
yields 420 A
